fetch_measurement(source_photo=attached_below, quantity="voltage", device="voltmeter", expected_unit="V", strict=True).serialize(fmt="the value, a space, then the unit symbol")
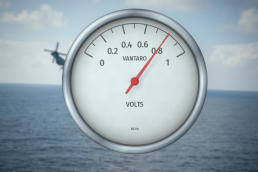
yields 0.8 V
